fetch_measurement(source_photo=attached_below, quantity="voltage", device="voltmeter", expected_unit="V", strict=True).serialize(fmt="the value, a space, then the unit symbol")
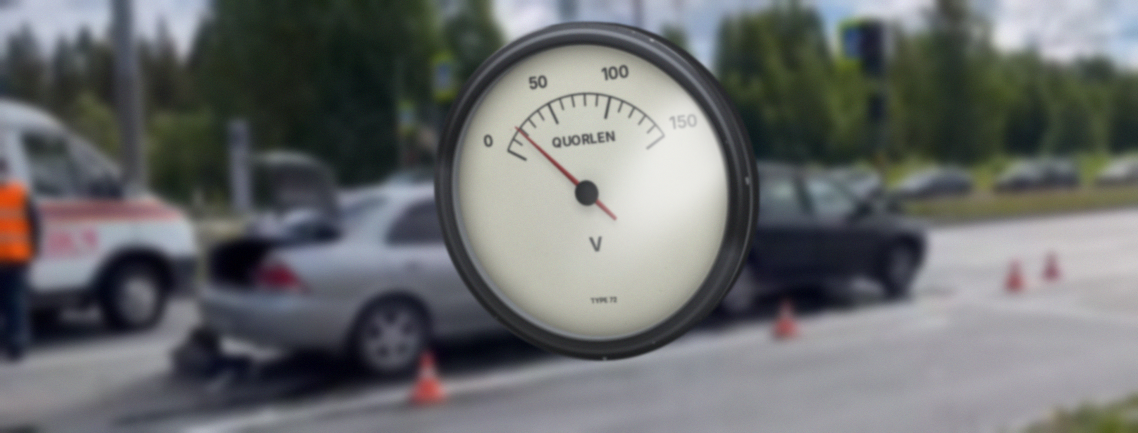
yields 20 V
